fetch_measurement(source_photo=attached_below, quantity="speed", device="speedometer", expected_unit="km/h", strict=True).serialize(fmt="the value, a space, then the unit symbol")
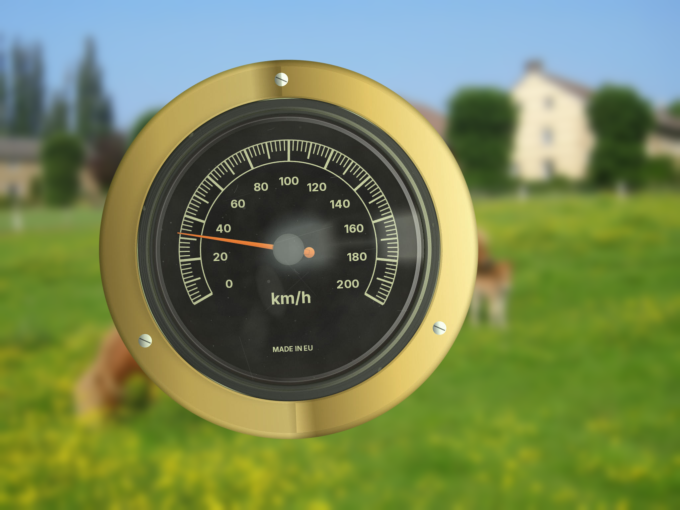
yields 32 km/h
